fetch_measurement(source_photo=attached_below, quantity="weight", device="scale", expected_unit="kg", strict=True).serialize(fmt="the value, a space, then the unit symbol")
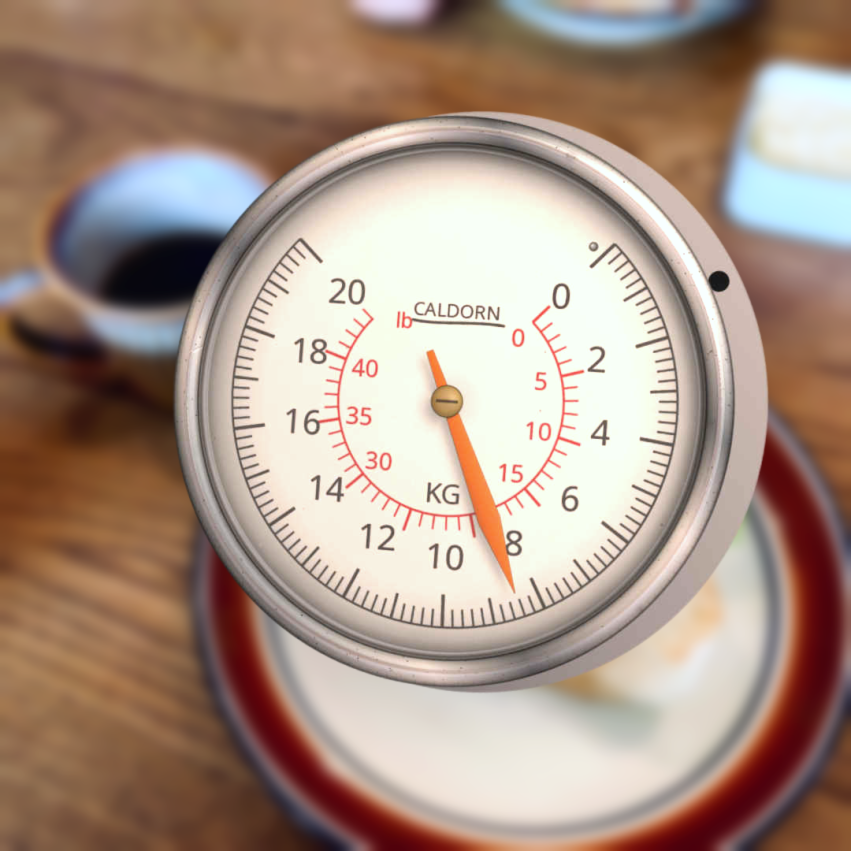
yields 8.4 kg
